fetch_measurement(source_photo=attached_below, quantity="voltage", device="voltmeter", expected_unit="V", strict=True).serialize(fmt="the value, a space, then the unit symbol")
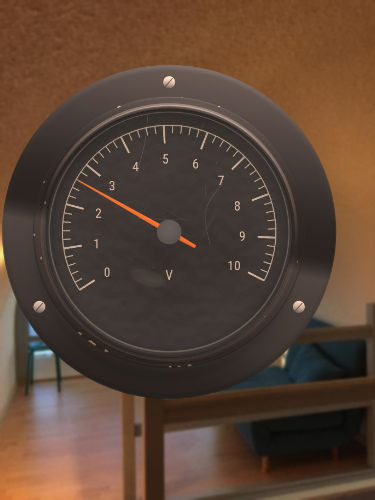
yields 2.6 V
